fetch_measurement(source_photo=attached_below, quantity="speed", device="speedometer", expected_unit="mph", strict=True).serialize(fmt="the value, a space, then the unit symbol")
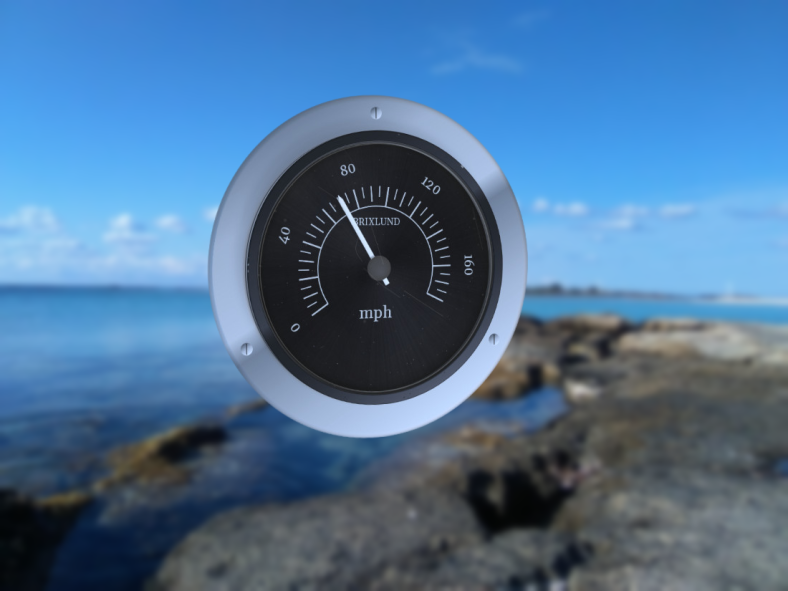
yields 70 mph
